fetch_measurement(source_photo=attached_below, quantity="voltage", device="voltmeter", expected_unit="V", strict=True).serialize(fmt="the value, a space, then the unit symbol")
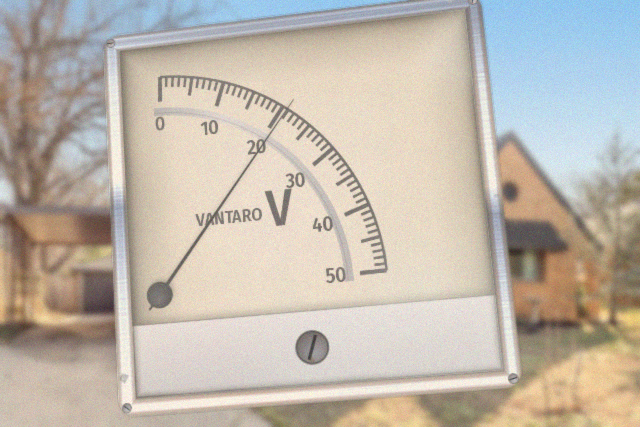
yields 21 V
